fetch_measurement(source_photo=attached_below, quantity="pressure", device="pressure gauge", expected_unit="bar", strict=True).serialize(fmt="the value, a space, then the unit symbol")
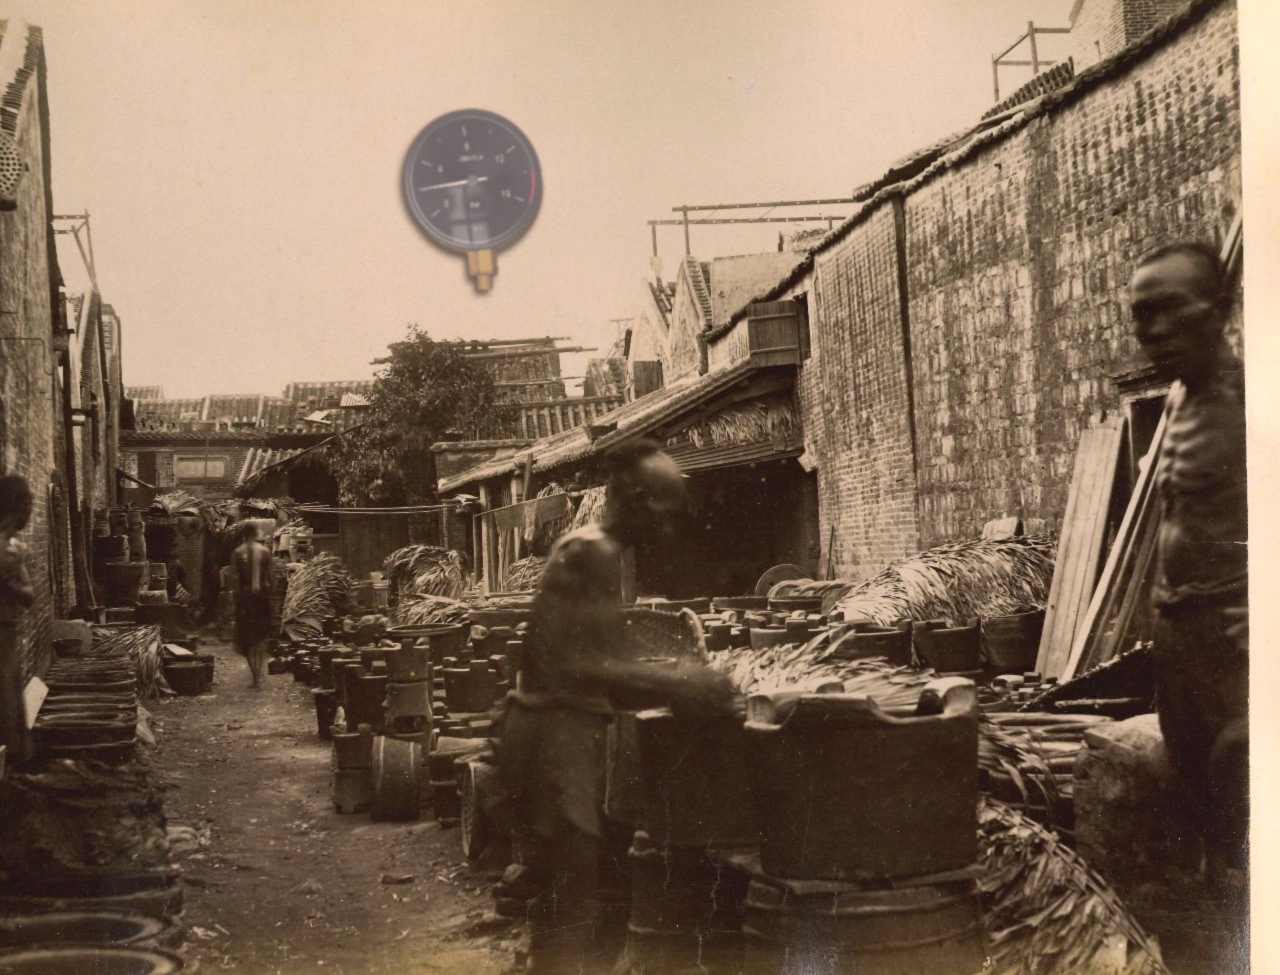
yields 2 bar
